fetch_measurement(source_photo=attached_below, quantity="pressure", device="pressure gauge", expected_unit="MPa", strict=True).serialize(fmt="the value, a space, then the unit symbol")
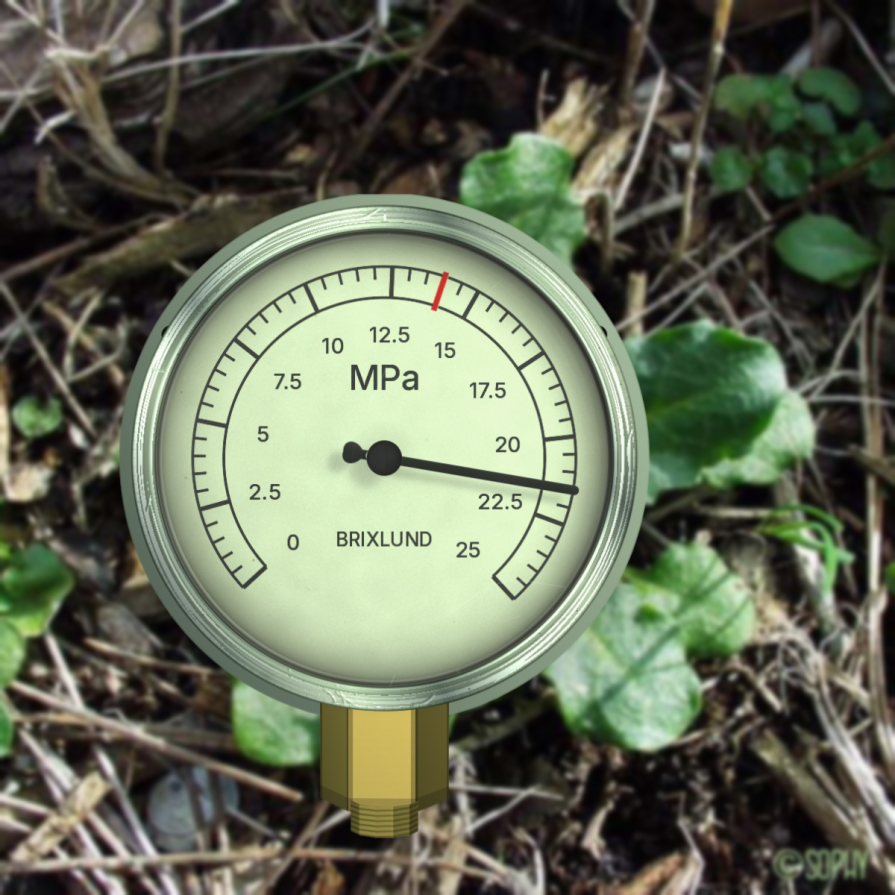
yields 21.5 MPa
